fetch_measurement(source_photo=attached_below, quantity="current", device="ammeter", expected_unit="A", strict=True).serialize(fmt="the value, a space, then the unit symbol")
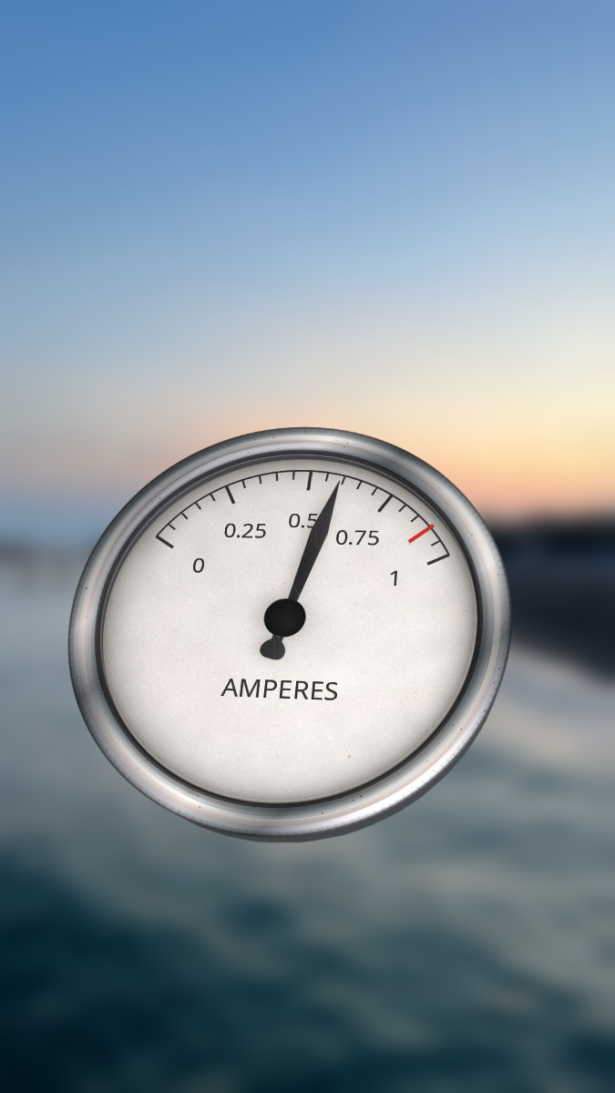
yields 0.6 A
